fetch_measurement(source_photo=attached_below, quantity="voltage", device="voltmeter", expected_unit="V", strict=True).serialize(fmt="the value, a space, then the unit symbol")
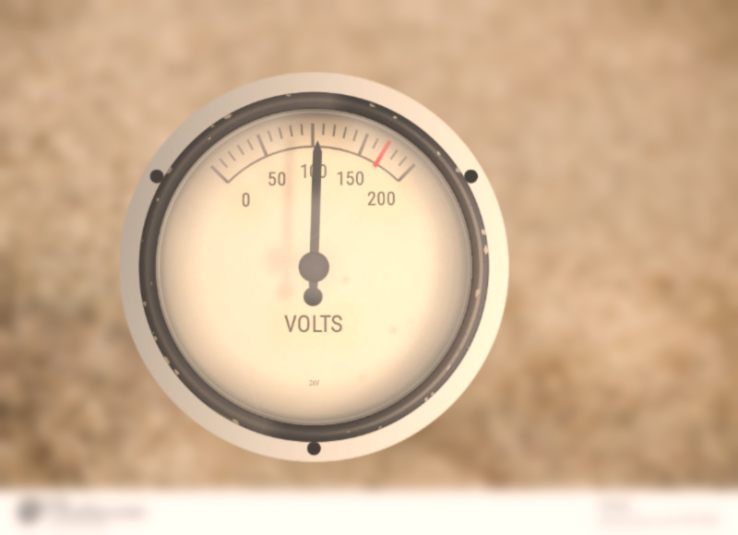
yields 105 V
